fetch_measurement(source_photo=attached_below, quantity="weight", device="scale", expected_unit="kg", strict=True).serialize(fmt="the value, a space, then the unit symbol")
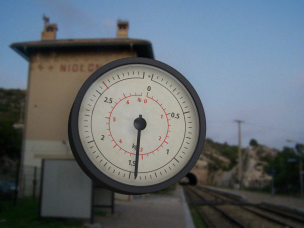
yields 1.45 kg
